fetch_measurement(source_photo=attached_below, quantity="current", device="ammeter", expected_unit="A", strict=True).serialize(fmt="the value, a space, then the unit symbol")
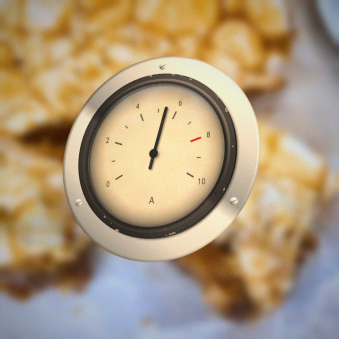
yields 5.5 A
